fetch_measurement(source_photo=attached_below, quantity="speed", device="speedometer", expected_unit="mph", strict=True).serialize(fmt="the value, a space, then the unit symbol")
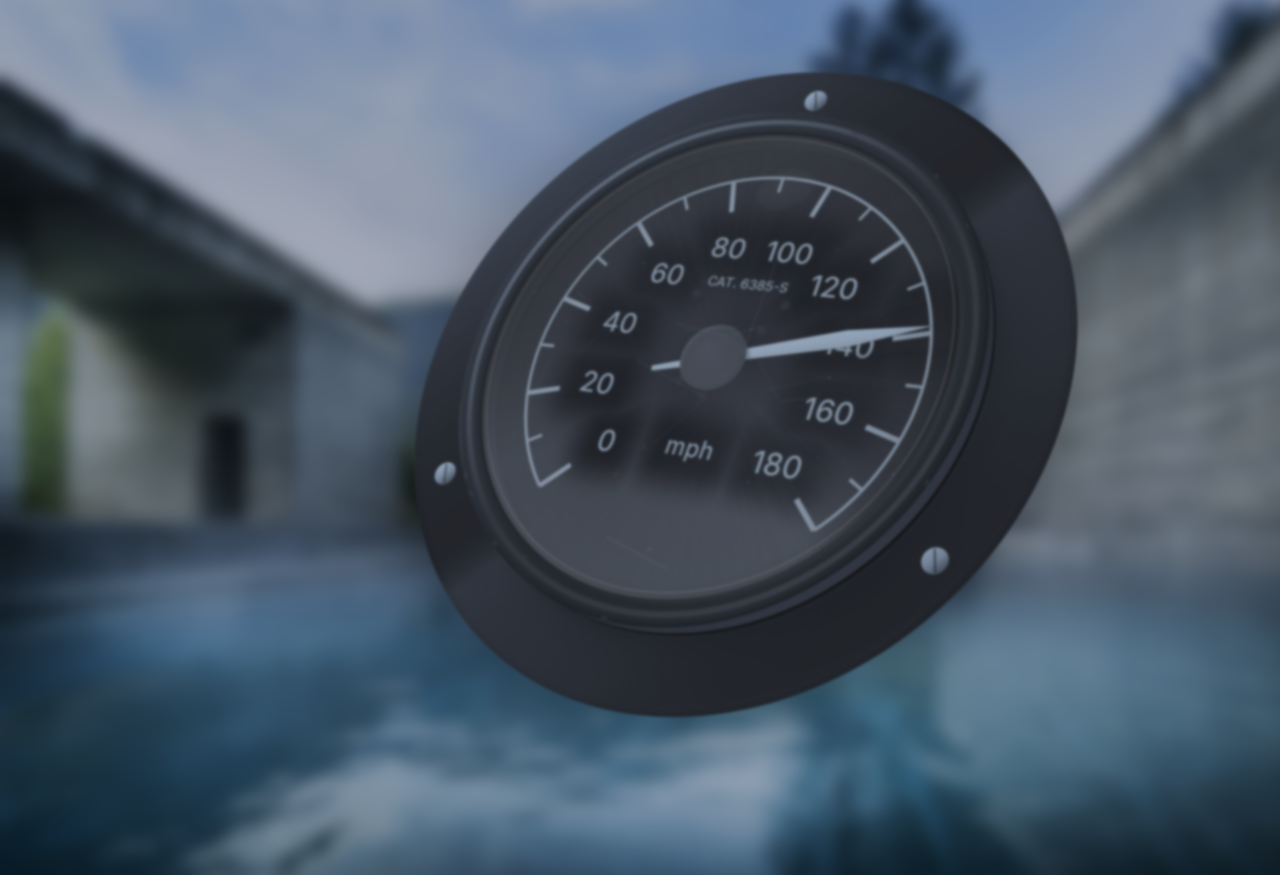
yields 140 mph
